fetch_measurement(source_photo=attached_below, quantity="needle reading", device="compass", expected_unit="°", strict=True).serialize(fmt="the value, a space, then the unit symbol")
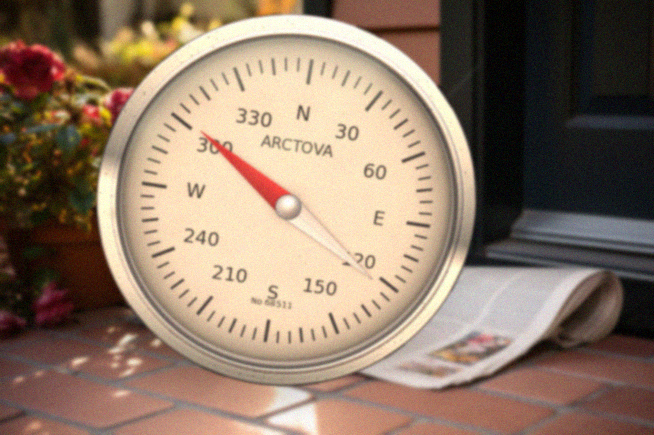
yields 302.5 °
